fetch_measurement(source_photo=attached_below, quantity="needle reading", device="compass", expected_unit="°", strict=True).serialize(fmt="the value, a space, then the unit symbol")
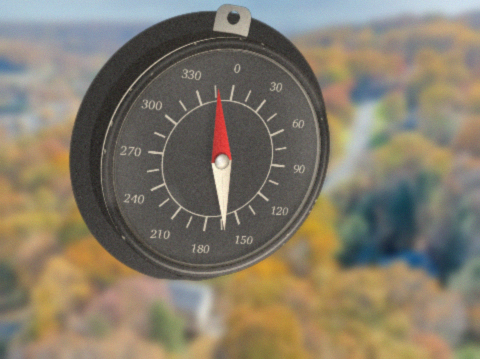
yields 345 °
